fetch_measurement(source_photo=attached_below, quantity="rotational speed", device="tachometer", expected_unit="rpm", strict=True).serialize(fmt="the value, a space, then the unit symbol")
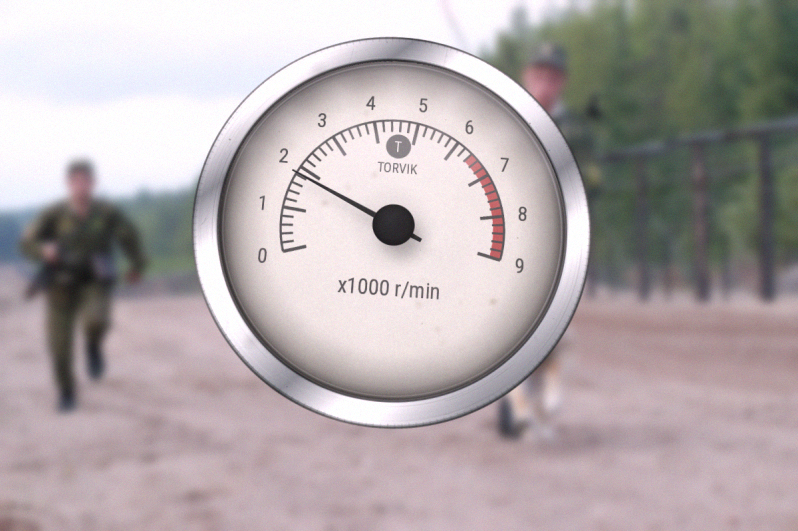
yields 1800 rpm
